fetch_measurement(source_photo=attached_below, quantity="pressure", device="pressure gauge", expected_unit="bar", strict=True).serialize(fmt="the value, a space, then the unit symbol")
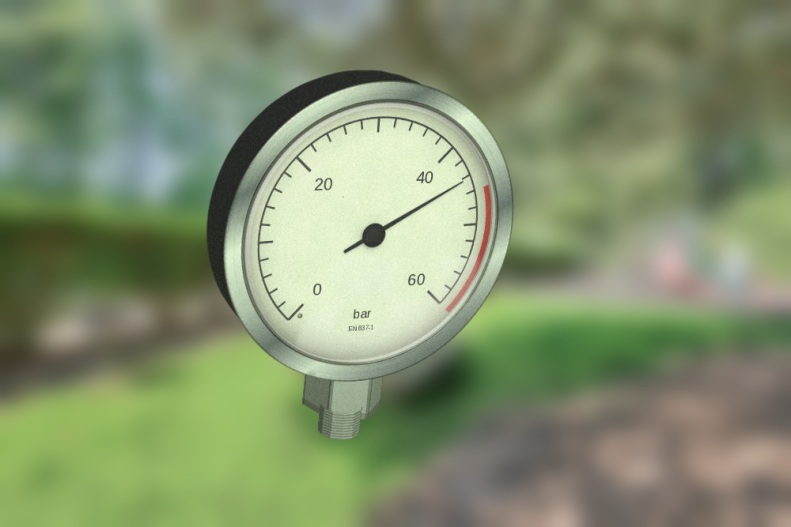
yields 44 bar
